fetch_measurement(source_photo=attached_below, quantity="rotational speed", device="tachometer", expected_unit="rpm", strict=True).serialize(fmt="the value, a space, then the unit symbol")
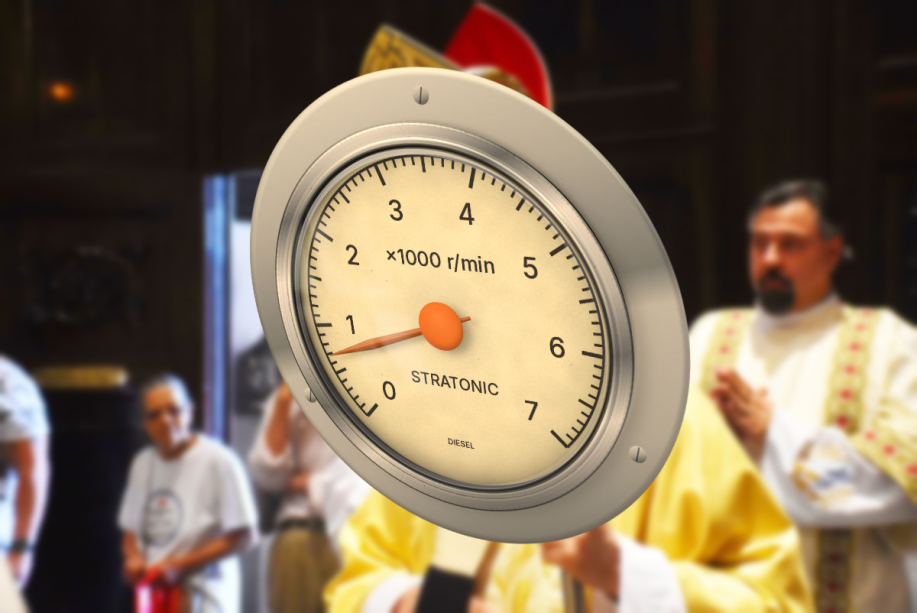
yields 700 rpm
